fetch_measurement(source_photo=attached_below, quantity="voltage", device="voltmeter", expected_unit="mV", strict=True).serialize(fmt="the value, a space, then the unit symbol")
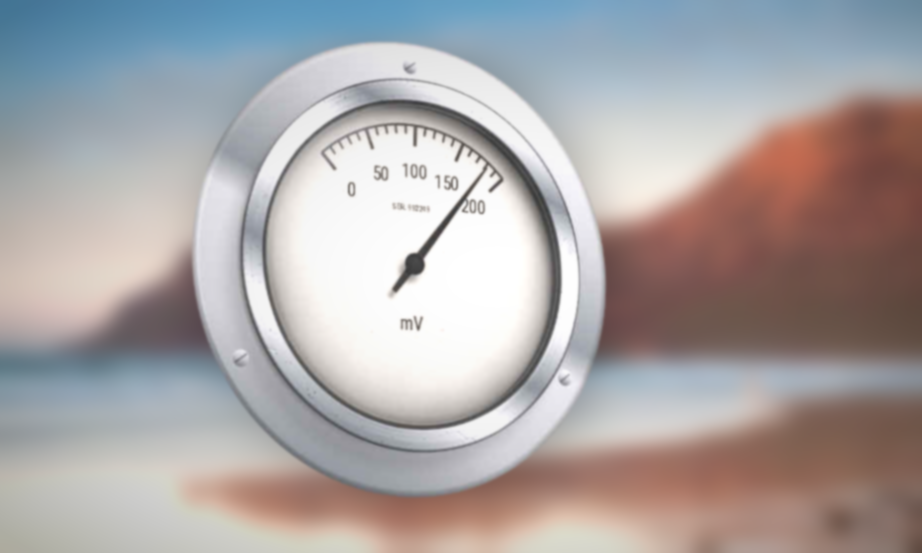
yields 180 mV
